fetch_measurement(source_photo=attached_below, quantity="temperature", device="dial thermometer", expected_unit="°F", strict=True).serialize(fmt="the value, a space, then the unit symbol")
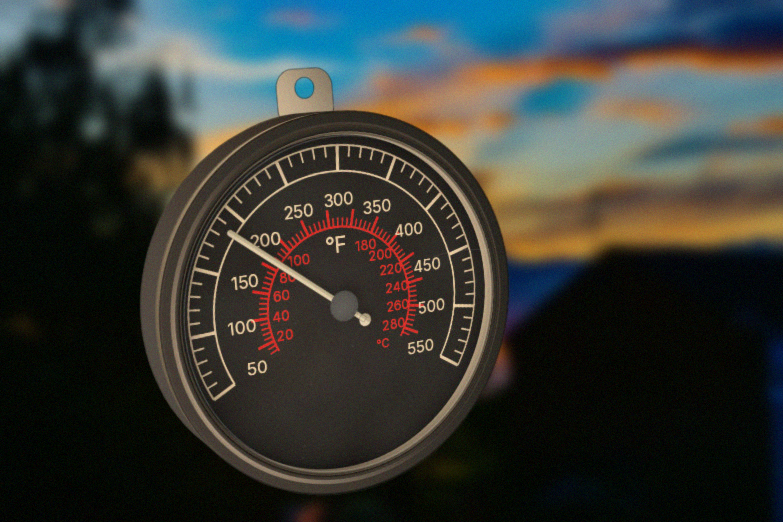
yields 185 °F
